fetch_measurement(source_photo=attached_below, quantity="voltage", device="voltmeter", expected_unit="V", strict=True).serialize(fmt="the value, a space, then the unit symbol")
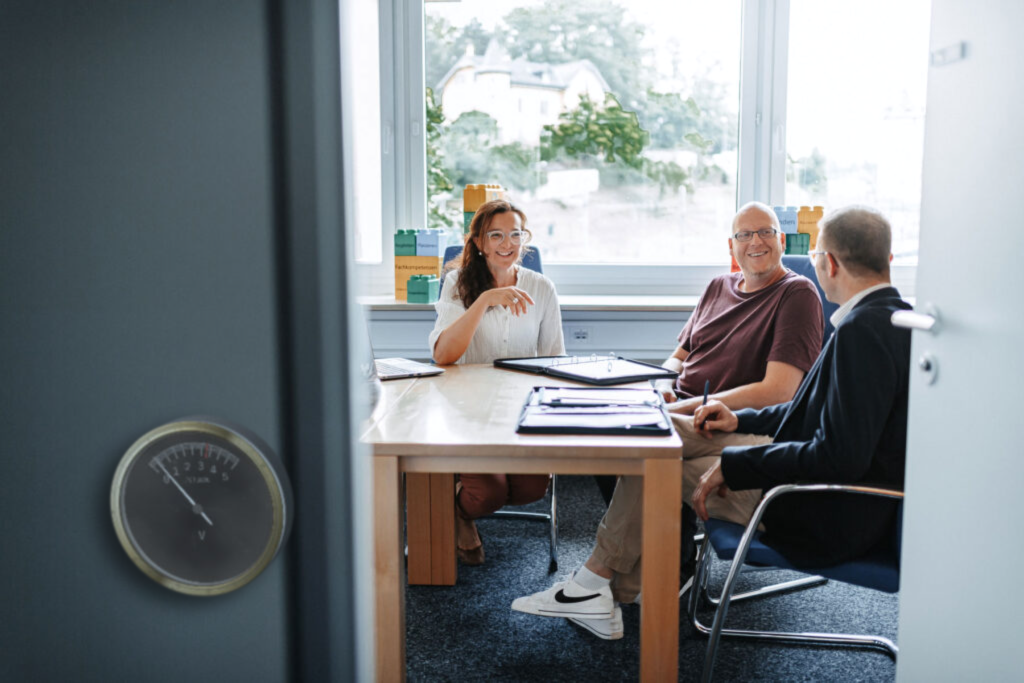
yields 0.5 V
